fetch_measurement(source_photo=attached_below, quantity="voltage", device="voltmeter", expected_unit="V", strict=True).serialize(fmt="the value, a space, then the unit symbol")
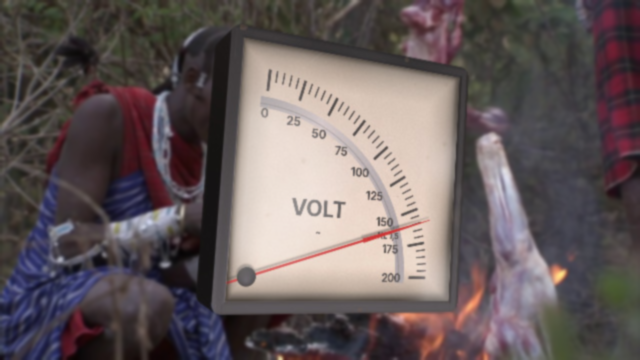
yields 160 V
